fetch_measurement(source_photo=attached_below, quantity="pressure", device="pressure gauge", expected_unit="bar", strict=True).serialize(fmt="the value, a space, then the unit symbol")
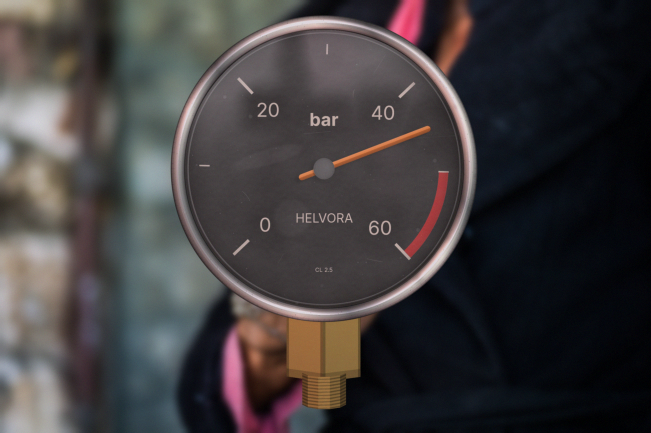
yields 45 bar
